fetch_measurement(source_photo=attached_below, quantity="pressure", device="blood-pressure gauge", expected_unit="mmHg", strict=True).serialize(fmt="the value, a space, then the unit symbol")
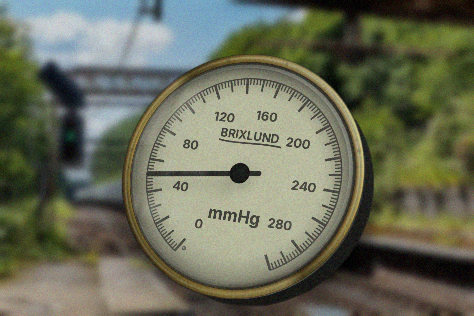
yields 50 mmHg
